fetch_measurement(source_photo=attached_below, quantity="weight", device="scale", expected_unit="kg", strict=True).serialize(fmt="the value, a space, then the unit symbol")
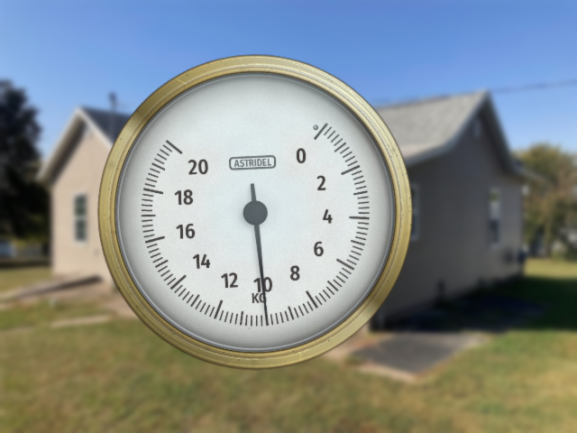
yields 10 kg
